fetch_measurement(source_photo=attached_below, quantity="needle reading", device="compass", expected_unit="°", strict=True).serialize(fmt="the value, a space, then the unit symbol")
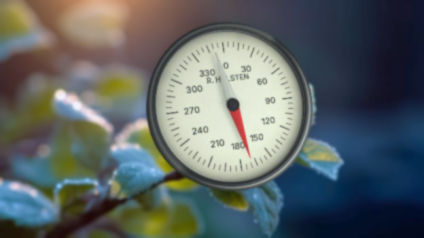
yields 170 °
